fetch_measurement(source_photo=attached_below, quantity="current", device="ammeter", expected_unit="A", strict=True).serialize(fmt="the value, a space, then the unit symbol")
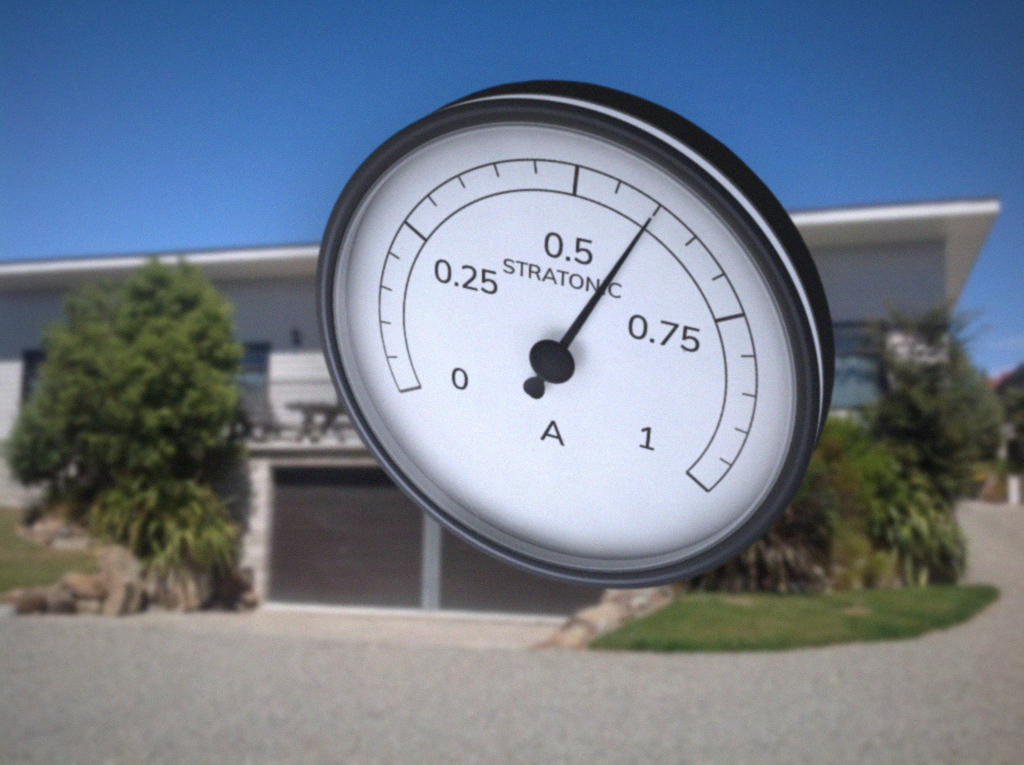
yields 0.6 A
